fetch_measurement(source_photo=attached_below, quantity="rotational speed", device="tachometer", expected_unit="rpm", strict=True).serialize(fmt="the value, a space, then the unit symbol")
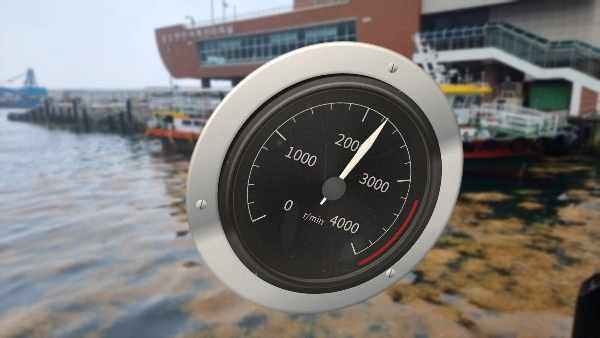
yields 2200 rpm
